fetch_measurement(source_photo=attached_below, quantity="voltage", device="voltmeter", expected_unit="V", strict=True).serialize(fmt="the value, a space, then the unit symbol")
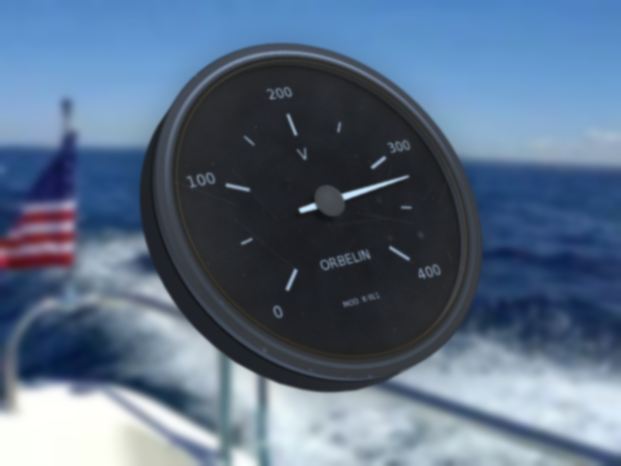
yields 325 V
